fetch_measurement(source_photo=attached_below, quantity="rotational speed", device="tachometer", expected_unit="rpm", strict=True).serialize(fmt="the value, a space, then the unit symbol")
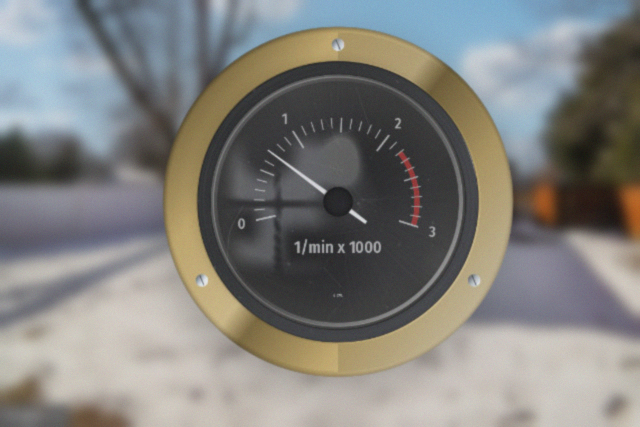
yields 700 rpm
